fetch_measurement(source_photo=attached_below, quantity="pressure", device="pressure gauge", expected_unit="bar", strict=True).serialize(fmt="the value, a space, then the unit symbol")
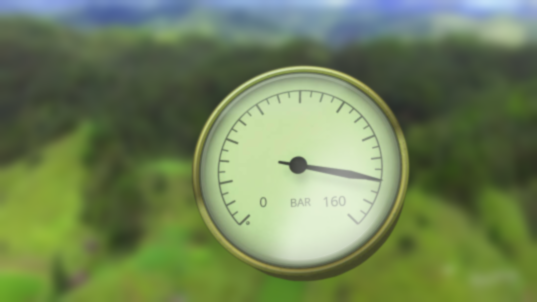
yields 140 bar
